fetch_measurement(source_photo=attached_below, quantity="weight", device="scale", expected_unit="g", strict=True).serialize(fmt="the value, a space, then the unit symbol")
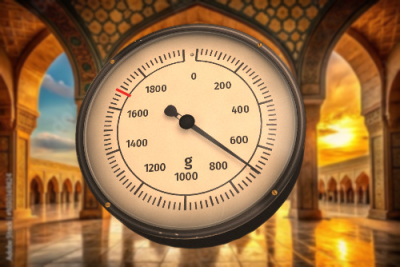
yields 700 g
